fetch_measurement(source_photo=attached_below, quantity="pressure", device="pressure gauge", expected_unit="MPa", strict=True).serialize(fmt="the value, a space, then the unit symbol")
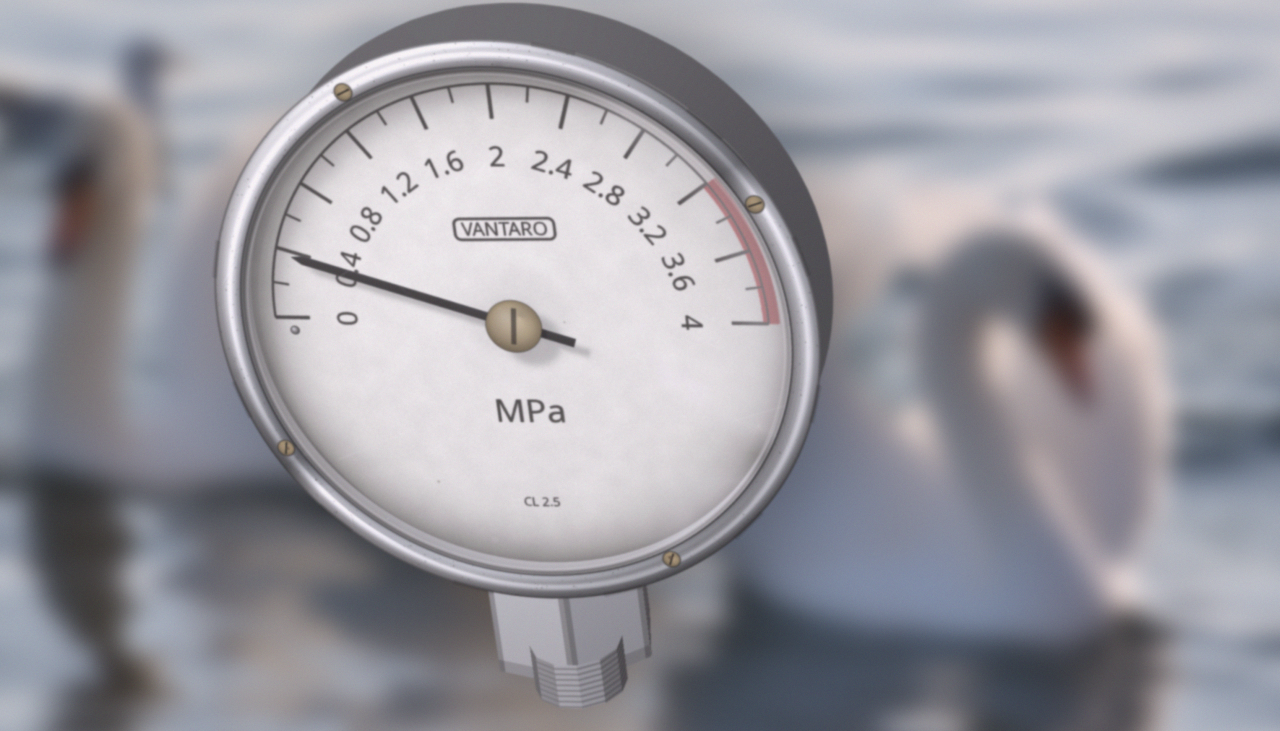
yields 0.4 MPa
